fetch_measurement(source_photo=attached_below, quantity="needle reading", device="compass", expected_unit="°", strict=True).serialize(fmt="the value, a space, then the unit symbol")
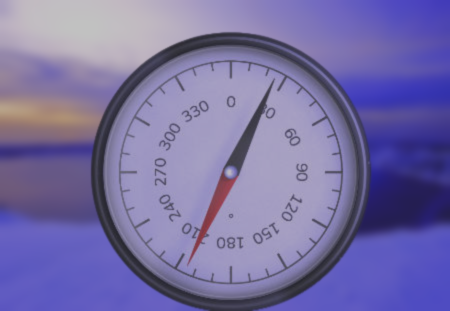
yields 205 °
